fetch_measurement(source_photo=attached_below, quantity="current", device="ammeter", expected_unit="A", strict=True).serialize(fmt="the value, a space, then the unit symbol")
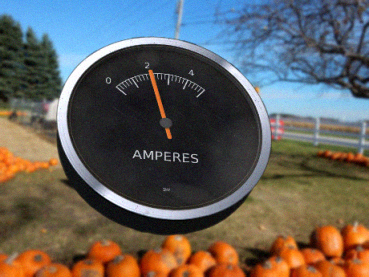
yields 2 A
